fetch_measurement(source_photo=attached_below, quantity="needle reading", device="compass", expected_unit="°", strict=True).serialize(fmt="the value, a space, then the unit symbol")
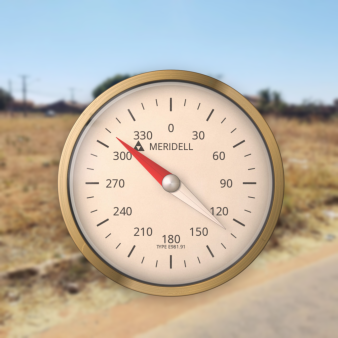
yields 310 °
